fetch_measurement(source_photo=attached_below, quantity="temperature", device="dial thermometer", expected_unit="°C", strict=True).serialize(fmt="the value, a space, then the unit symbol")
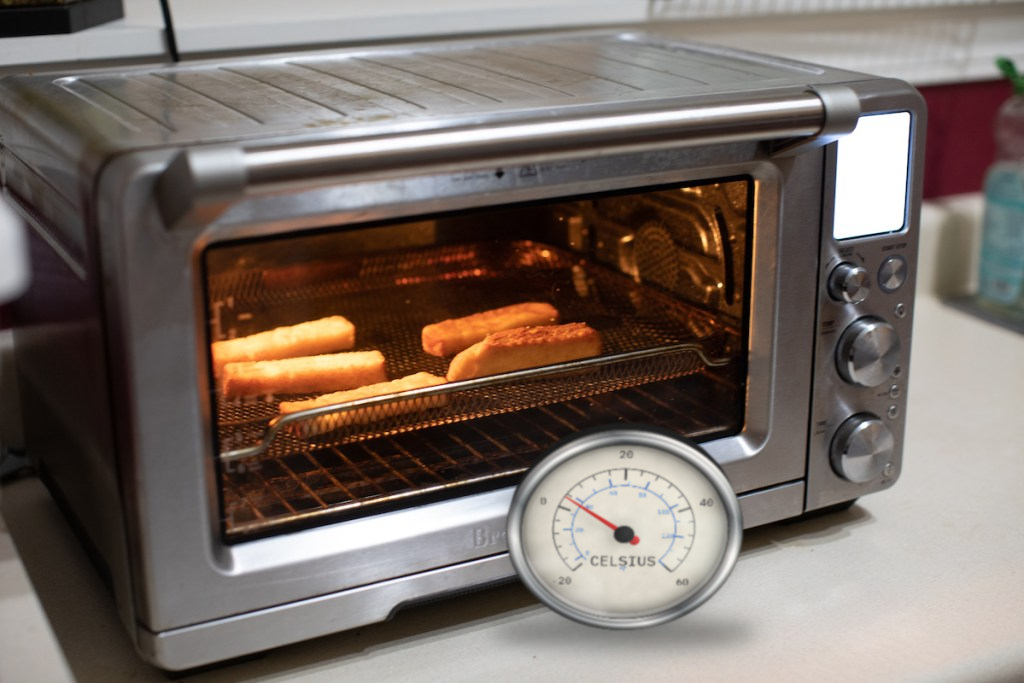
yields 4 °C
